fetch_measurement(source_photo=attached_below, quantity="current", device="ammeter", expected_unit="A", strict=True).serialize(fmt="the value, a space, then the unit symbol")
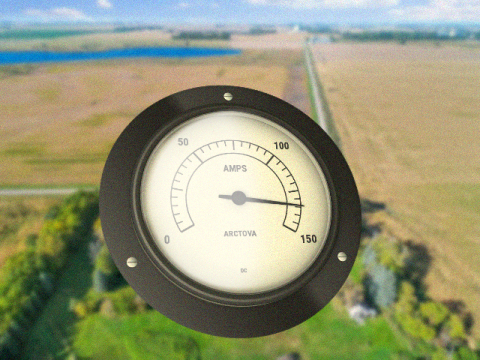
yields 135 A
